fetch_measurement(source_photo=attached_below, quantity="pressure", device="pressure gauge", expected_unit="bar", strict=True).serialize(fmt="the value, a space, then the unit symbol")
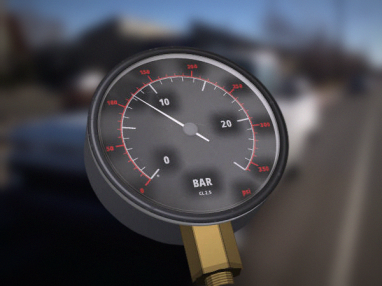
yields 8 bar
